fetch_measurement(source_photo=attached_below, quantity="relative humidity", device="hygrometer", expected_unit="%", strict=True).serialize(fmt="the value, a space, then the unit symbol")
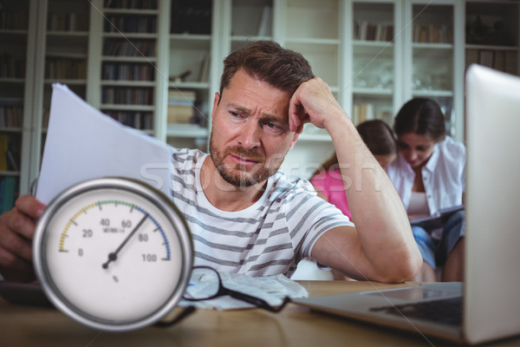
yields 70 %
